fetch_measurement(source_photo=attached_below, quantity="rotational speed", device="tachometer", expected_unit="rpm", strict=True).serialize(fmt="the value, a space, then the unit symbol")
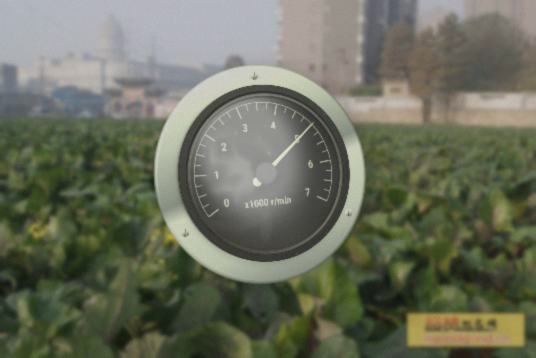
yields 5000 rpm
